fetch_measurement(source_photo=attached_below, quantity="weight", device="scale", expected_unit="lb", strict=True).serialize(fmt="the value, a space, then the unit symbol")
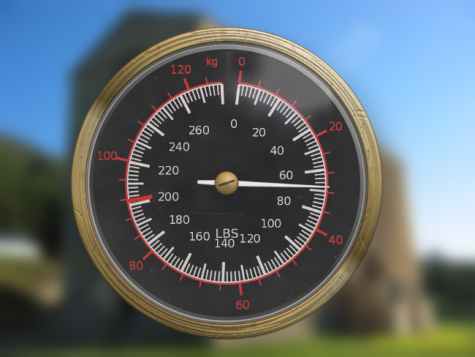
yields 68 lb
